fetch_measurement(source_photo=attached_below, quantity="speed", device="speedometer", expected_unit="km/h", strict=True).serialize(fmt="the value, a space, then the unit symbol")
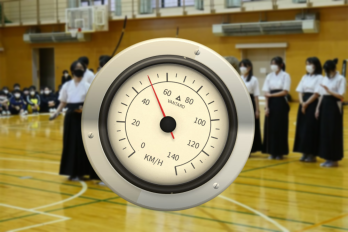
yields 50 km/h
